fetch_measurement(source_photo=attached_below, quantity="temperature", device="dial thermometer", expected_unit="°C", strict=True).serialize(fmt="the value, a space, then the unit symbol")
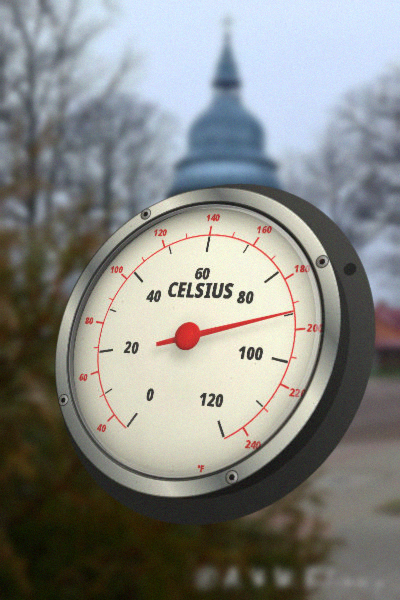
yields 90 °C
